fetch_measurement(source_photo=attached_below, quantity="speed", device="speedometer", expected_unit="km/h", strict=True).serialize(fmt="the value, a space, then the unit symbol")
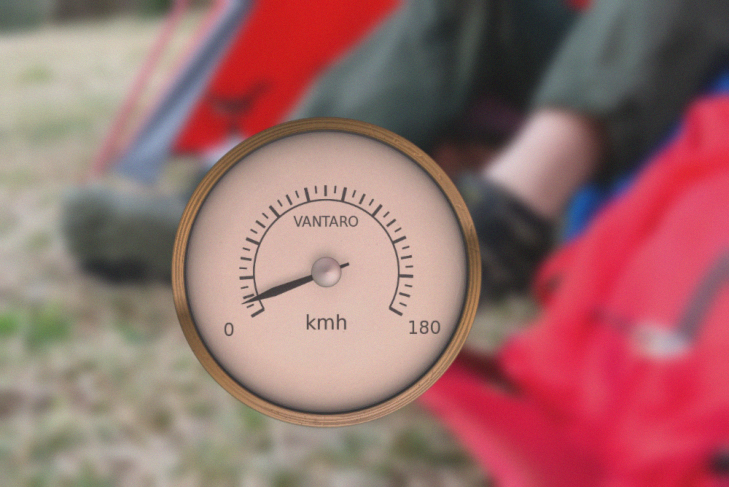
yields 7.5 km/h
